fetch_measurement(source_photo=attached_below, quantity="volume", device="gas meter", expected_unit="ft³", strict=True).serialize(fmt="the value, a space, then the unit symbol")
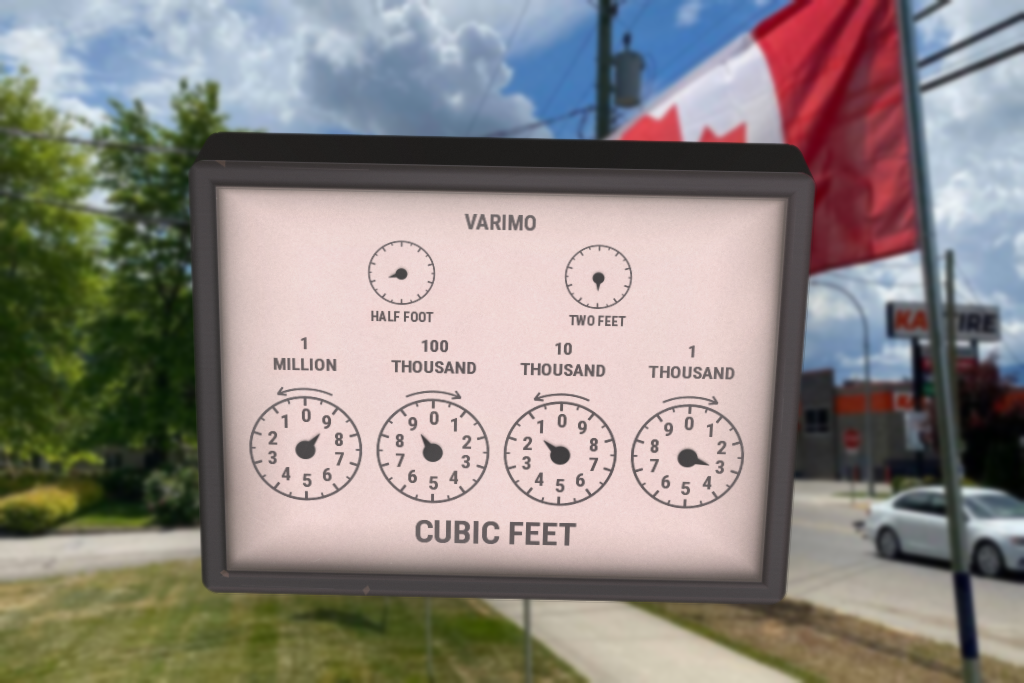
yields 891300 ft³
